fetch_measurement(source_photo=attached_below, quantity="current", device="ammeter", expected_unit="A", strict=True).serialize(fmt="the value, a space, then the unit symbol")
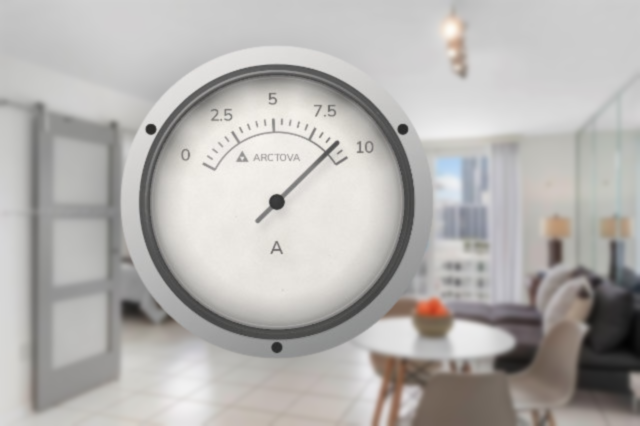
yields 9 A
